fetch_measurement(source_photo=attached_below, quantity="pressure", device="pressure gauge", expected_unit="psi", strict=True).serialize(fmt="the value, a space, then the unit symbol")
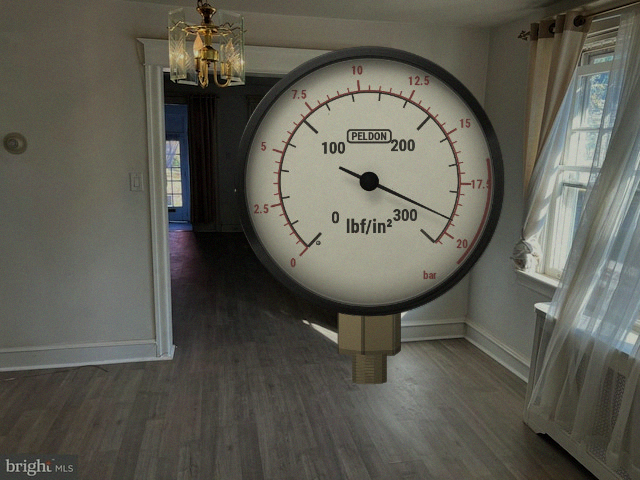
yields 280 psi
